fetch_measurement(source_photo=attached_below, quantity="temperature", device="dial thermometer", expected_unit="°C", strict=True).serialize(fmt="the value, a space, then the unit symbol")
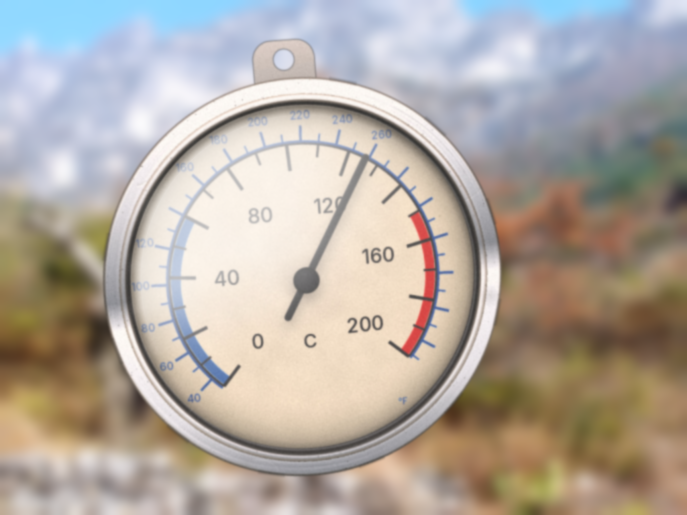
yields 125 °C
